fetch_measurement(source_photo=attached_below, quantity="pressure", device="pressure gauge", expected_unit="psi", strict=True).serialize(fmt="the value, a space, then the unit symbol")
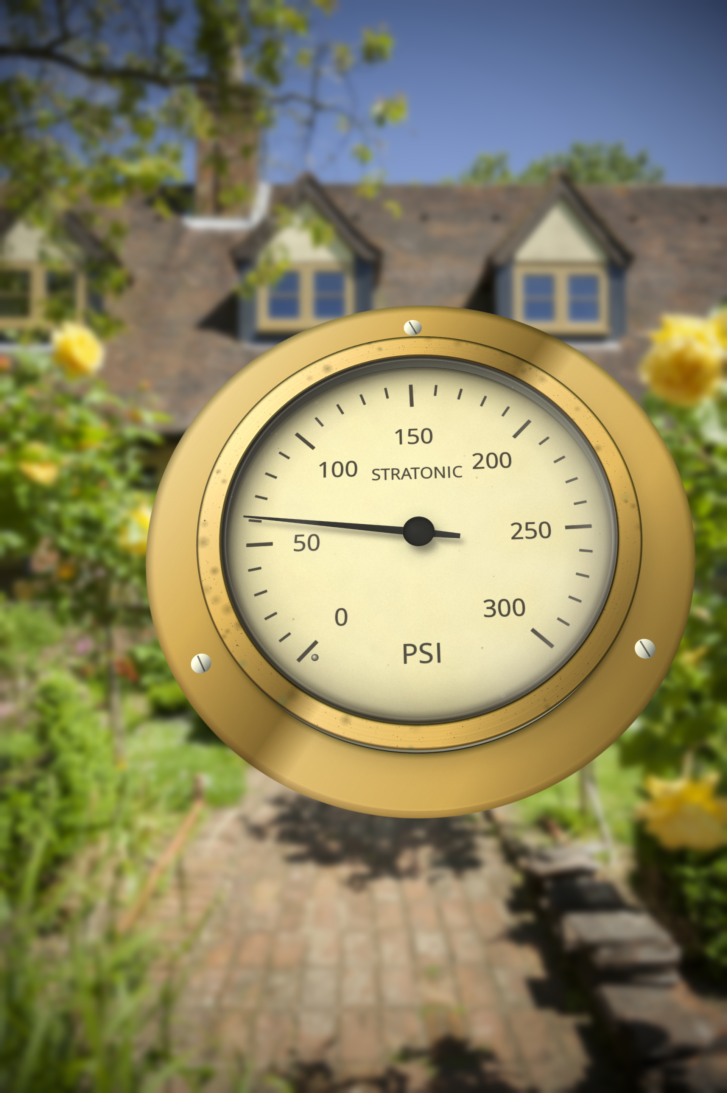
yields 60 psi
